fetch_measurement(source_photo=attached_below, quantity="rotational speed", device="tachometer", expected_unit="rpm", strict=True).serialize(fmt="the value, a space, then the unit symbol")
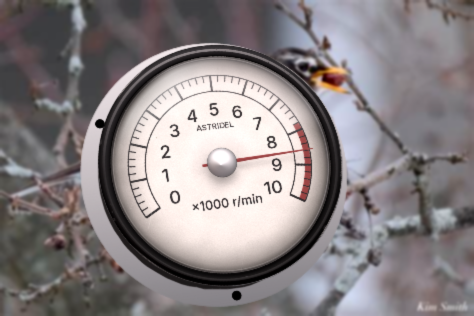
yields 8600 rpm
